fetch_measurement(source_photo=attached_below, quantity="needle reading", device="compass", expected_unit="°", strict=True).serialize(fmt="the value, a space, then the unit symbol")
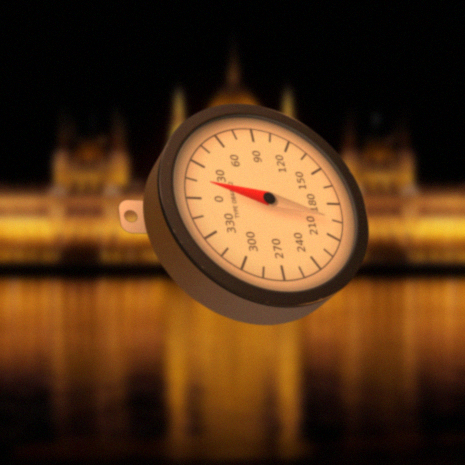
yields 15 °
